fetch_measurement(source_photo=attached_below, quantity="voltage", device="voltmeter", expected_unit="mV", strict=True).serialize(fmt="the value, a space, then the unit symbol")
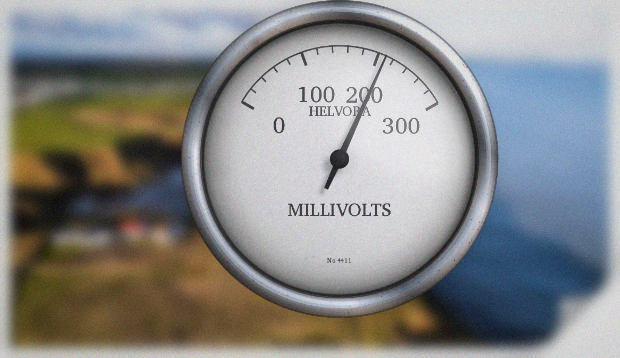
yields 210 mV
